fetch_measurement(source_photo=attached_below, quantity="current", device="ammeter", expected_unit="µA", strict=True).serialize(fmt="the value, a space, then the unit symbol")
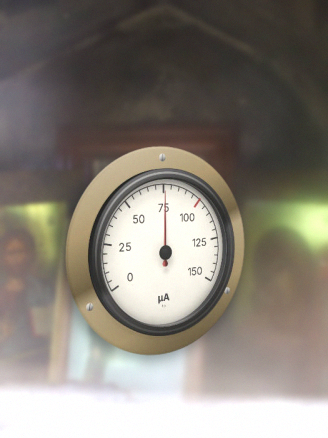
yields 75 µA
